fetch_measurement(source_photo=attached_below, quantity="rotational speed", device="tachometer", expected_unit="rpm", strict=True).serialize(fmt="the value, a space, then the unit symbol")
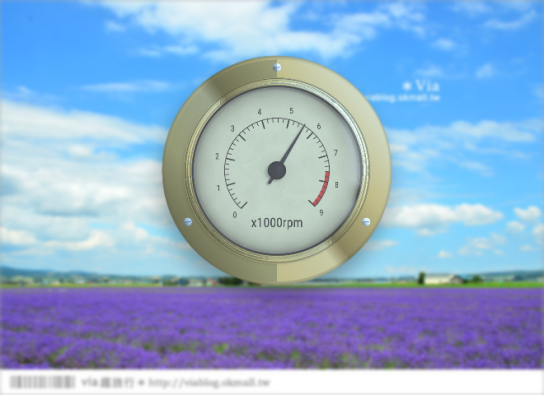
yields 5600 rpm
